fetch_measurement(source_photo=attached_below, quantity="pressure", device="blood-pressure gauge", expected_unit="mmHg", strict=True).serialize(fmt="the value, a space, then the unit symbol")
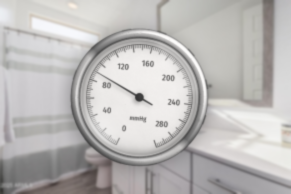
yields 90 mmHg
